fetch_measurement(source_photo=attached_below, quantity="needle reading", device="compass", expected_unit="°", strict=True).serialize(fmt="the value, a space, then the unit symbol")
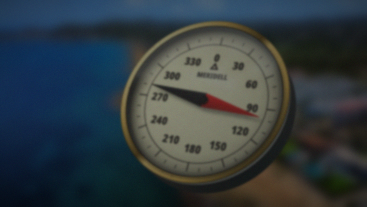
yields 100 °
